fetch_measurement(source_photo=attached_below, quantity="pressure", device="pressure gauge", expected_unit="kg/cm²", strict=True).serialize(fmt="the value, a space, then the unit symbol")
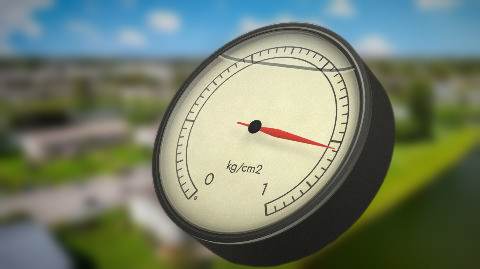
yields 0.82 kg/cm²
